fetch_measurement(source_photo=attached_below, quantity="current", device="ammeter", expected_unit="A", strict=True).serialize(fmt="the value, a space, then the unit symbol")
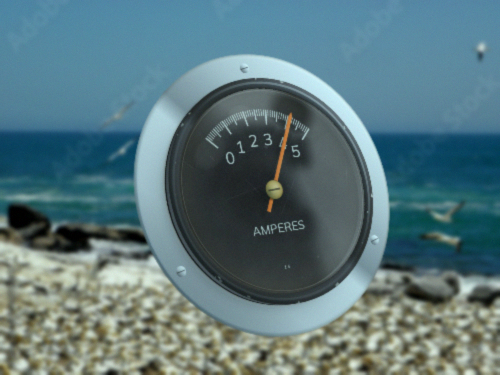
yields 4 A
